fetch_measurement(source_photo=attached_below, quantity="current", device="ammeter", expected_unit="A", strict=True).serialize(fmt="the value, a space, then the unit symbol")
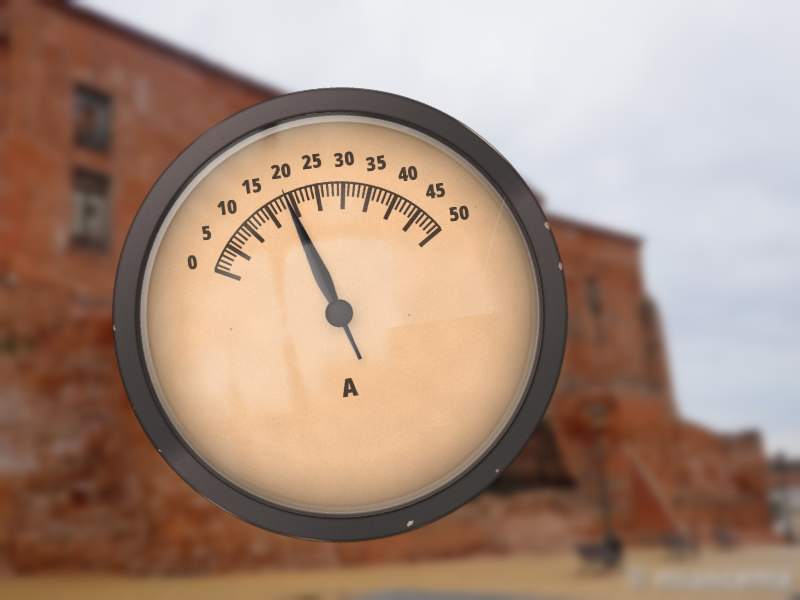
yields 19 A
